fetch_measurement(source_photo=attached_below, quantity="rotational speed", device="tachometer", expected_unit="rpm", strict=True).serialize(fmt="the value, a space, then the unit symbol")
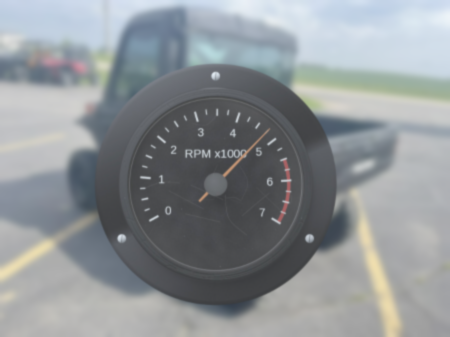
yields 4750 rpm
